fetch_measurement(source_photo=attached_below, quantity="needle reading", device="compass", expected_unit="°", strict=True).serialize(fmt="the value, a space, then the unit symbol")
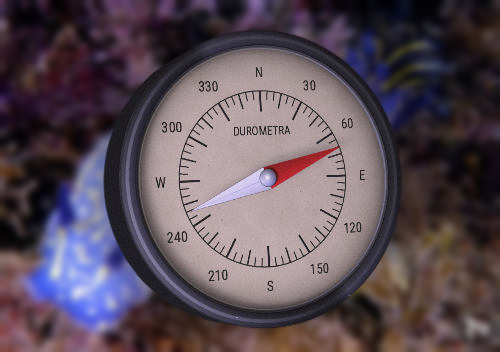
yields 70 °
